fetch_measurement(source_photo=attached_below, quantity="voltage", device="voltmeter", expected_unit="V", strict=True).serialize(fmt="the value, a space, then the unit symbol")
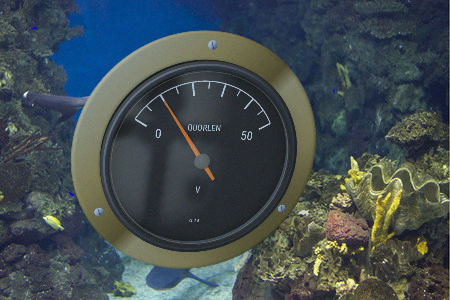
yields 10 V
